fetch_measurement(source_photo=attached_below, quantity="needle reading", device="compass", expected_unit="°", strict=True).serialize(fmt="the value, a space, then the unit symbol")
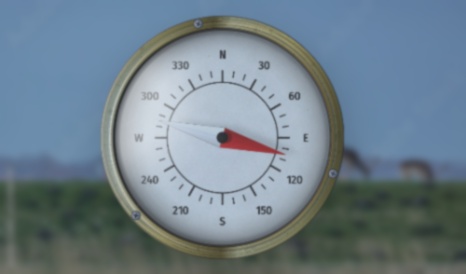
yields 105 °
